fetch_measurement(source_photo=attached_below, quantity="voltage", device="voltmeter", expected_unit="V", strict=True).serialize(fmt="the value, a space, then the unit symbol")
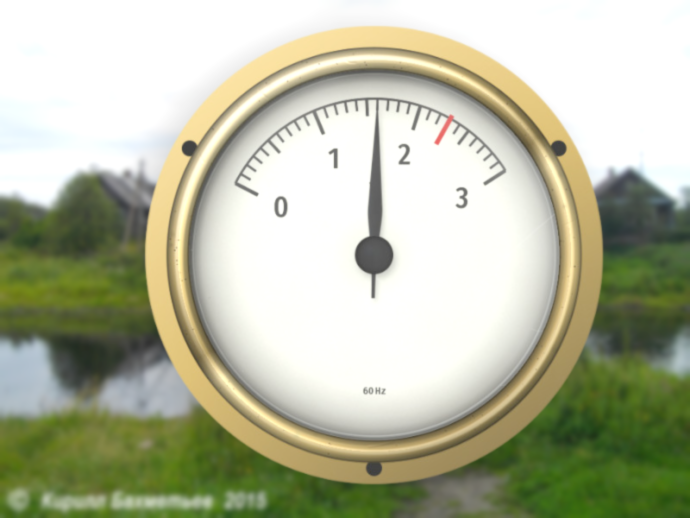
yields 1.6 V
